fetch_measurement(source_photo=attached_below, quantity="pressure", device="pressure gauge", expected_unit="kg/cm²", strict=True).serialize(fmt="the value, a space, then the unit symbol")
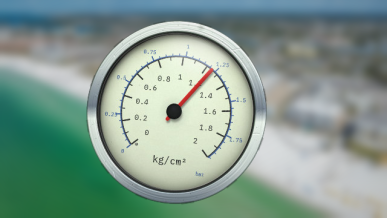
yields 1.25 kg/cm²
